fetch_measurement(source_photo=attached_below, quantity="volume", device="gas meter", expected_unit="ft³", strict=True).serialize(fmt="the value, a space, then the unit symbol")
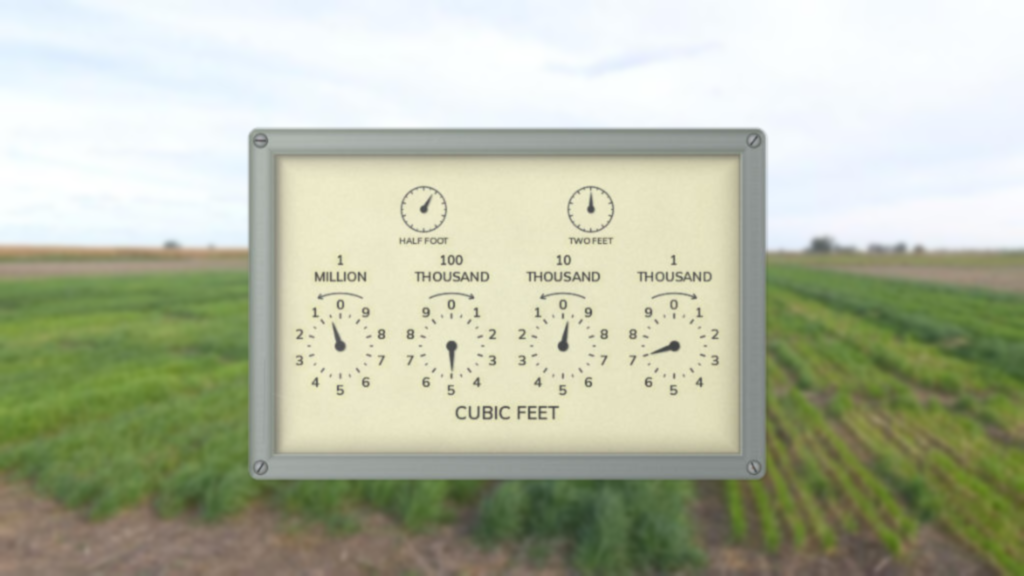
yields 49700 ft³
